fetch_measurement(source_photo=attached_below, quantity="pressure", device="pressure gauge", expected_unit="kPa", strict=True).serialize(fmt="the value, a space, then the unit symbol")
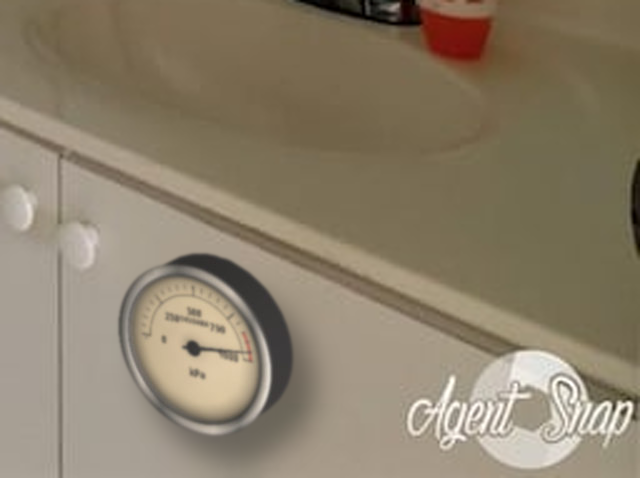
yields 950 kPa
